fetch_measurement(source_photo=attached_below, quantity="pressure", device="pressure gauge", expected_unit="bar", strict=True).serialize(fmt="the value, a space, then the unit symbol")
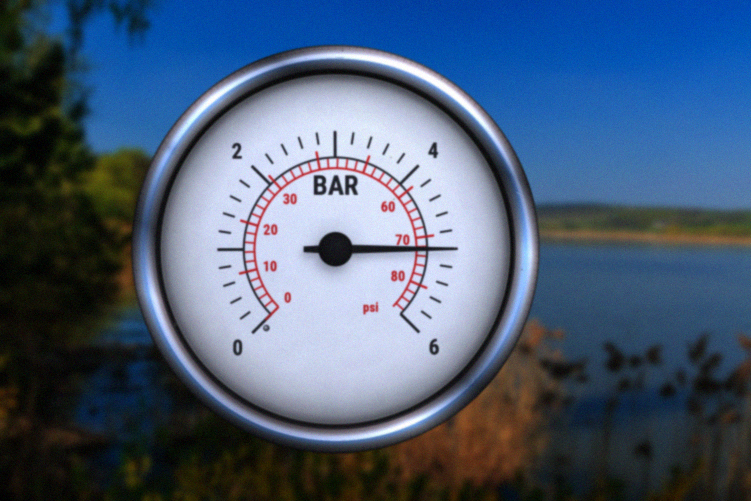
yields 5 bar
